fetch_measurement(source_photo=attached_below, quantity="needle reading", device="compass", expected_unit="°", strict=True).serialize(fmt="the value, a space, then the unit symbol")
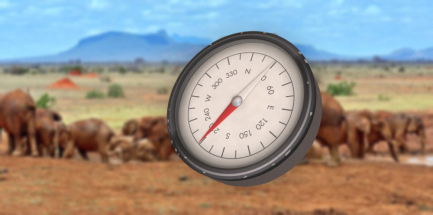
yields 210 °
